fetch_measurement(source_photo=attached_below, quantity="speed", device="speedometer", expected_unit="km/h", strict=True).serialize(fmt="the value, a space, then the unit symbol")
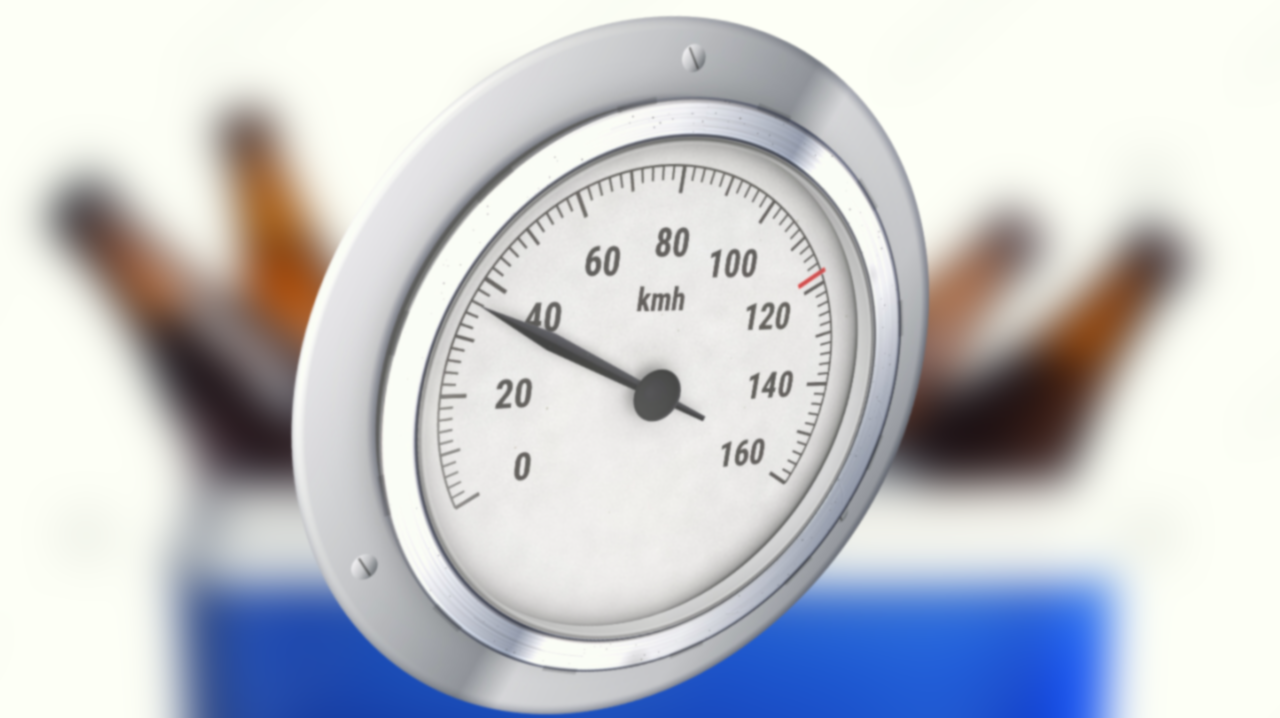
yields 36 km/h
